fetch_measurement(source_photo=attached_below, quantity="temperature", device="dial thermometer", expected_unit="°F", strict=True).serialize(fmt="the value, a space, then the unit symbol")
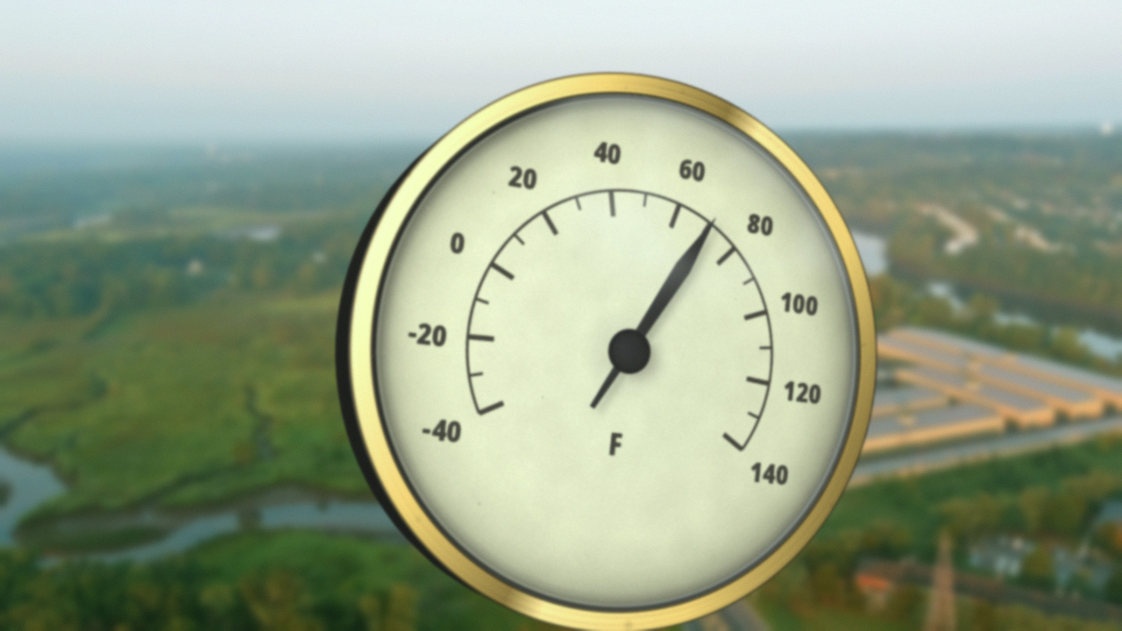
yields 70 °F
